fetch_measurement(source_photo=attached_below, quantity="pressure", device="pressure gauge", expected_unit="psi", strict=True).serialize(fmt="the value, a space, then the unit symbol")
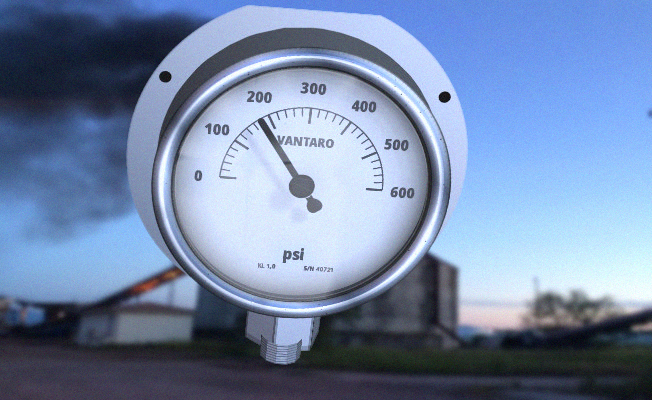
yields 180 psi
